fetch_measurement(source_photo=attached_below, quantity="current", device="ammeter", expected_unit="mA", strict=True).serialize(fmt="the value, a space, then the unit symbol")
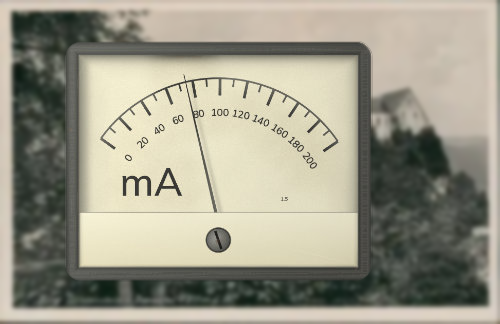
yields 75 mA
